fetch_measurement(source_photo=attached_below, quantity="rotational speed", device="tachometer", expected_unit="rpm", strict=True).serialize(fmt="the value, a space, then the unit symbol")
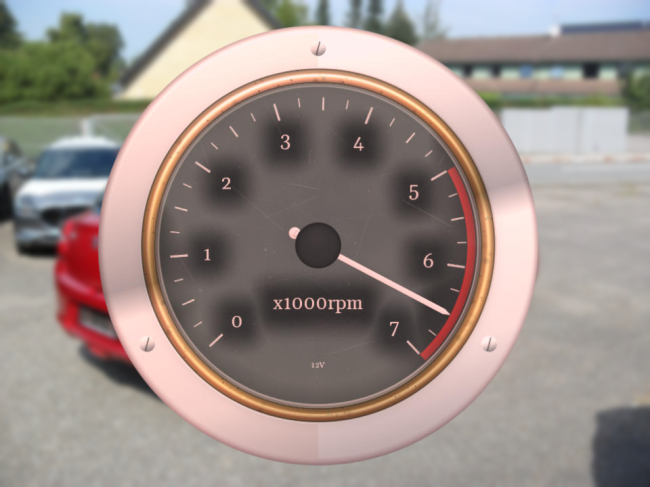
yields 6500 rpm
